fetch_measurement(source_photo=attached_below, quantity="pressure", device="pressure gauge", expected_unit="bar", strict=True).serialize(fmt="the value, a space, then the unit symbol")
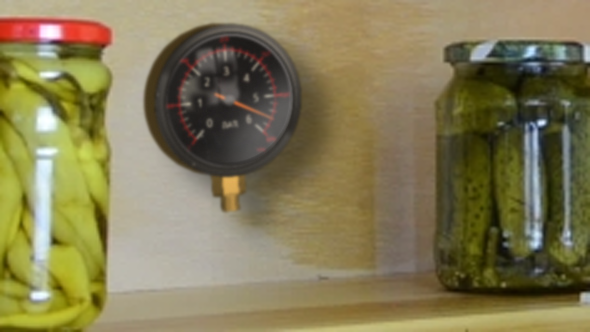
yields 5.6 bar
